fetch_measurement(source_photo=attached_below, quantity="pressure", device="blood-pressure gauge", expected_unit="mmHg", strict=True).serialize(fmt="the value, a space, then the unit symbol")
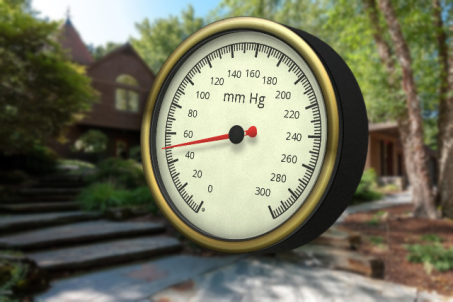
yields 50 mmHg
